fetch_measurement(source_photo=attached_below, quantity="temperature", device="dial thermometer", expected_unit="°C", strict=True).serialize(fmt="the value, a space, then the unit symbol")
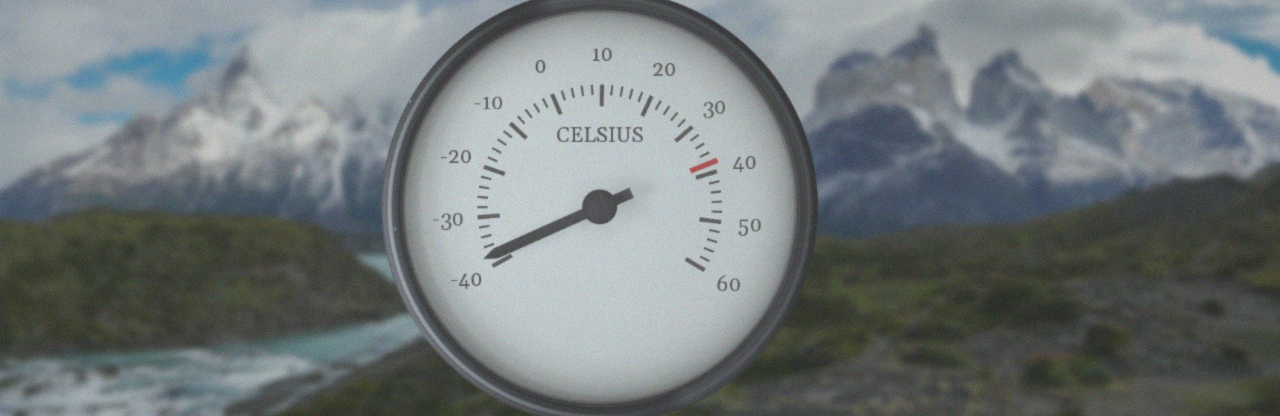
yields -38 °C
